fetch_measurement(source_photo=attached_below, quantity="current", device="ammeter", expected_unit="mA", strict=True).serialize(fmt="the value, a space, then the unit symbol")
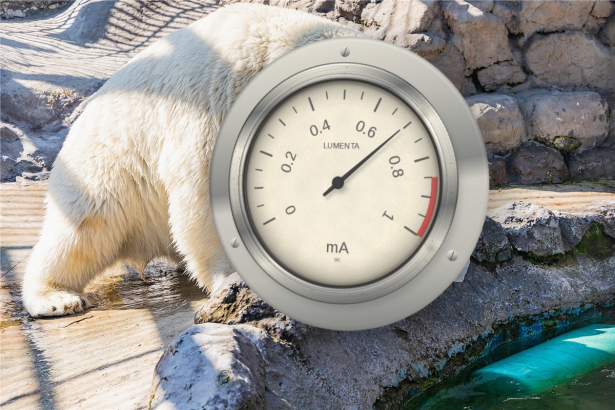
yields 0.7 mA
